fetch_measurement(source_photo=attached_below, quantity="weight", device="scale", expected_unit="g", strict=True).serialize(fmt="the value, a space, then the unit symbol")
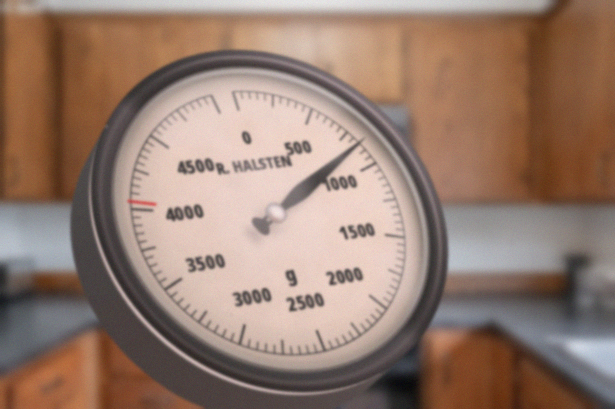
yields 850 g
